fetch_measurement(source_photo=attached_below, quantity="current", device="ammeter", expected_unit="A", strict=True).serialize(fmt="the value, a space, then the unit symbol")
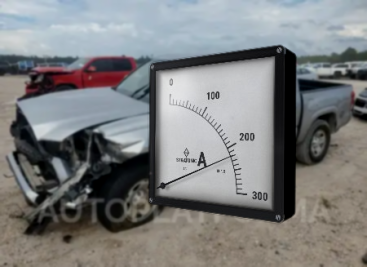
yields 220 A
